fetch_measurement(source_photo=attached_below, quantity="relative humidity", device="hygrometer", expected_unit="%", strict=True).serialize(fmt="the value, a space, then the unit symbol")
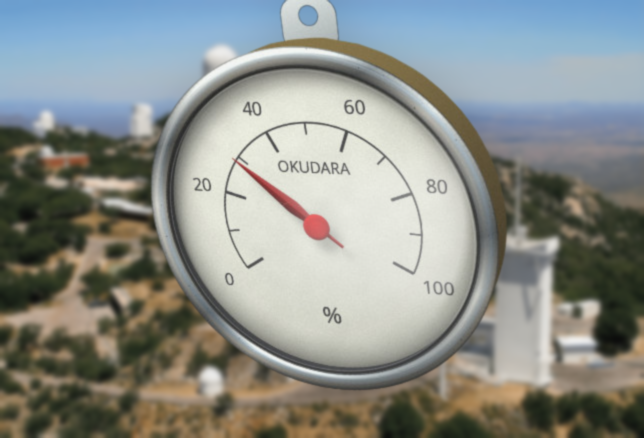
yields 30 %
